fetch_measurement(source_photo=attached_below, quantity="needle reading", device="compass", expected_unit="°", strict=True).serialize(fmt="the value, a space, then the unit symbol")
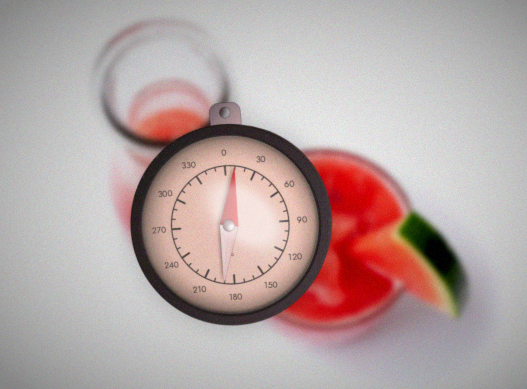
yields 10 °
